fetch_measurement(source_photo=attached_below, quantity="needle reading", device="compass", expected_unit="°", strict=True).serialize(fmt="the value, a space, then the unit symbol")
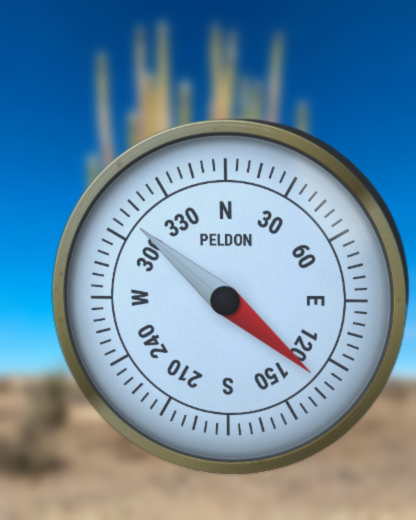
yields 130 °
